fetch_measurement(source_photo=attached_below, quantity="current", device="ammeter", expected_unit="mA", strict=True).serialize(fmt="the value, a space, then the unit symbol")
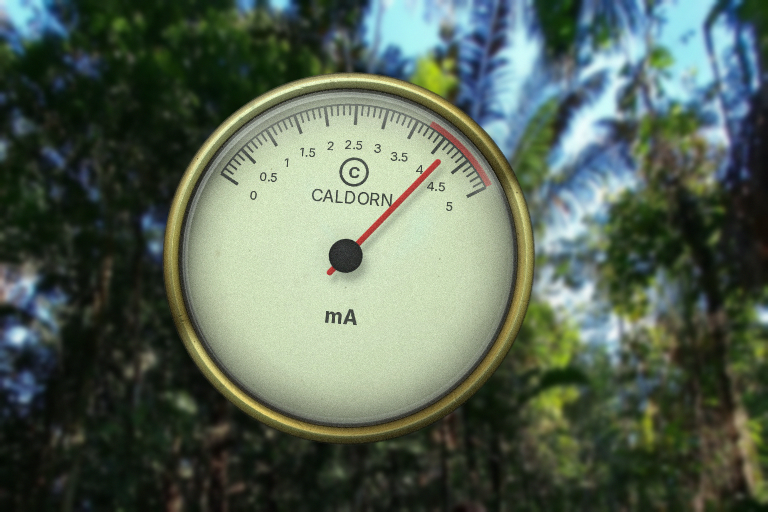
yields 4.2 mA
